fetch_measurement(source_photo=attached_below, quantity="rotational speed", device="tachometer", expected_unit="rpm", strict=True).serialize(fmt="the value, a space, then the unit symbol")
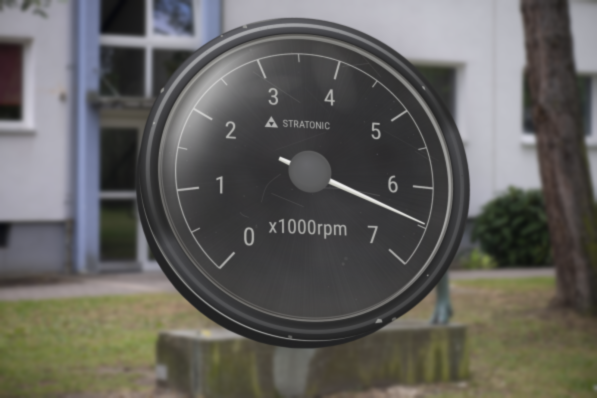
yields 6500 rpm
